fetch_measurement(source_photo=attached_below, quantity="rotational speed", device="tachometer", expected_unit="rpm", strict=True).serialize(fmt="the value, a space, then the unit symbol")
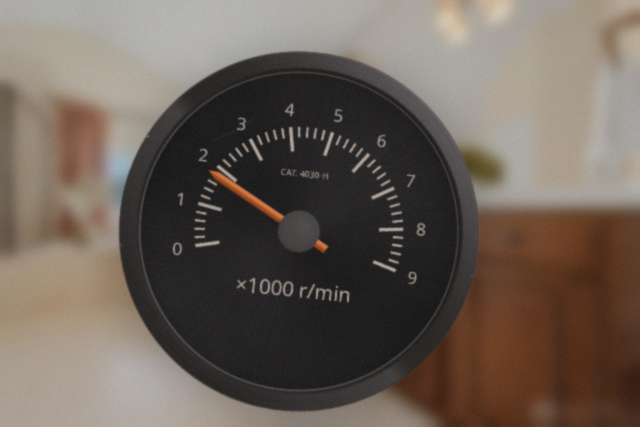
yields 1800 rpm
